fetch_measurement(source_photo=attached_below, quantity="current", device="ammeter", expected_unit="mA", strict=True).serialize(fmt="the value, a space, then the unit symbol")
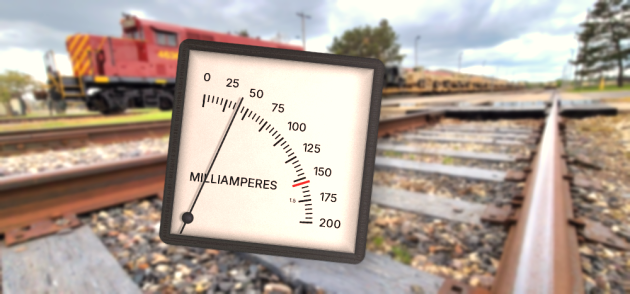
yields 40 mA
